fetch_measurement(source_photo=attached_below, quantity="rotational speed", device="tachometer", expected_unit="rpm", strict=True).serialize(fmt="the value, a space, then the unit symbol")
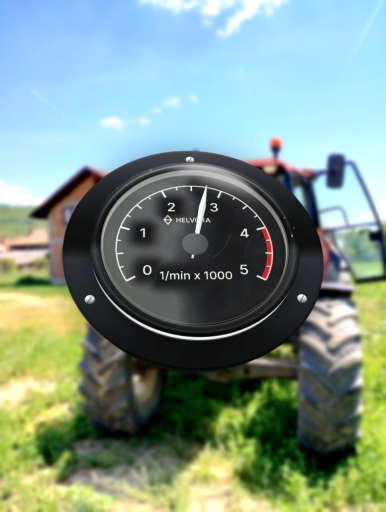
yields 2750 rpm
